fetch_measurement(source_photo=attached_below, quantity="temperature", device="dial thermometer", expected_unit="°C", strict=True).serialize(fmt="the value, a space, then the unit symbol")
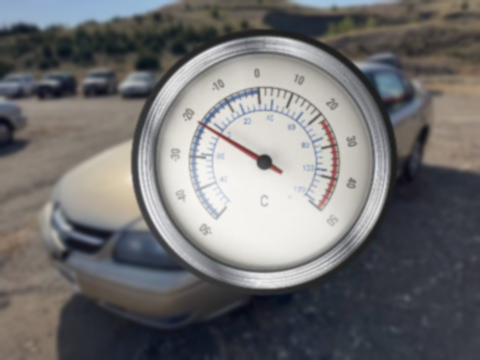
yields -20 °C
